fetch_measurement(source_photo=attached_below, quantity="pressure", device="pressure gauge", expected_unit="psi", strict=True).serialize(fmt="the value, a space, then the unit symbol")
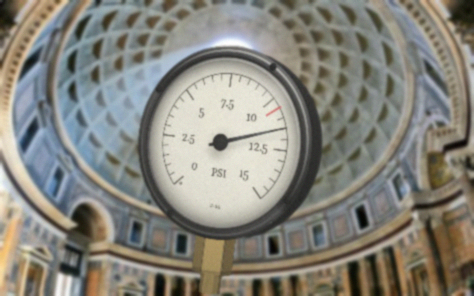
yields 11.5 psi
